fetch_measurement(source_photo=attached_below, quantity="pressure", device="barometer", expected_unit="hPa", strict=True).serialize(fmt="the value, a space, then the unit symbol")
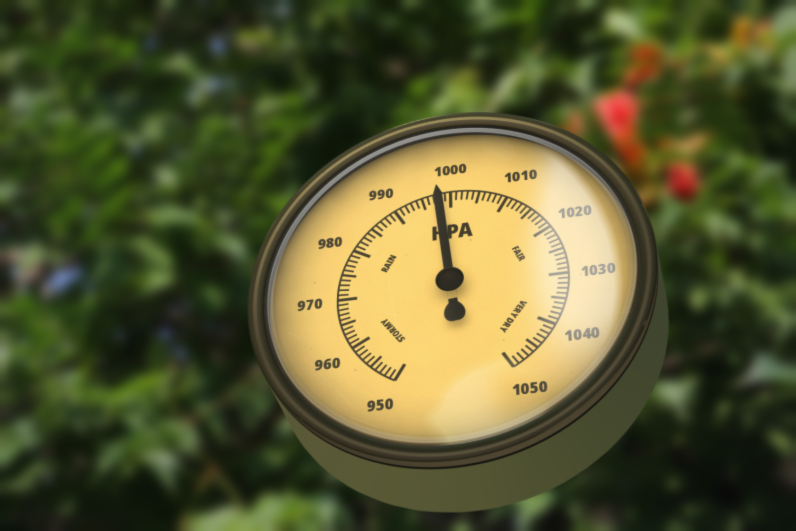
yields 998 hPa
